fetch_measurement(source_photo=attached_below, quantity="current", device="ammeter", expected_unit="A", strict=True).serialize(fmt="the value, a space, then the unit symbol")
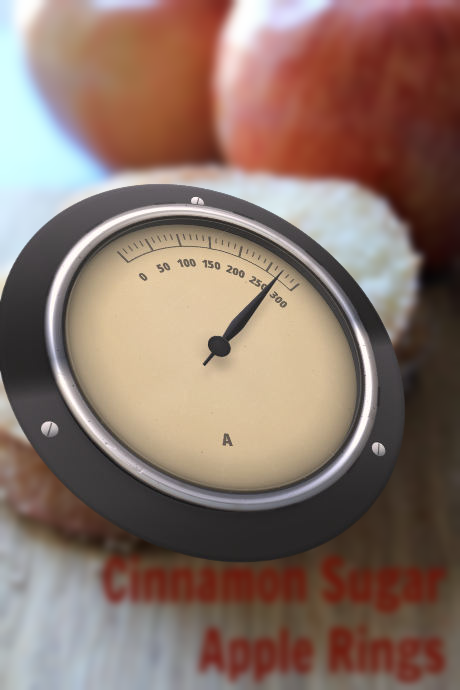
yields 270 A
